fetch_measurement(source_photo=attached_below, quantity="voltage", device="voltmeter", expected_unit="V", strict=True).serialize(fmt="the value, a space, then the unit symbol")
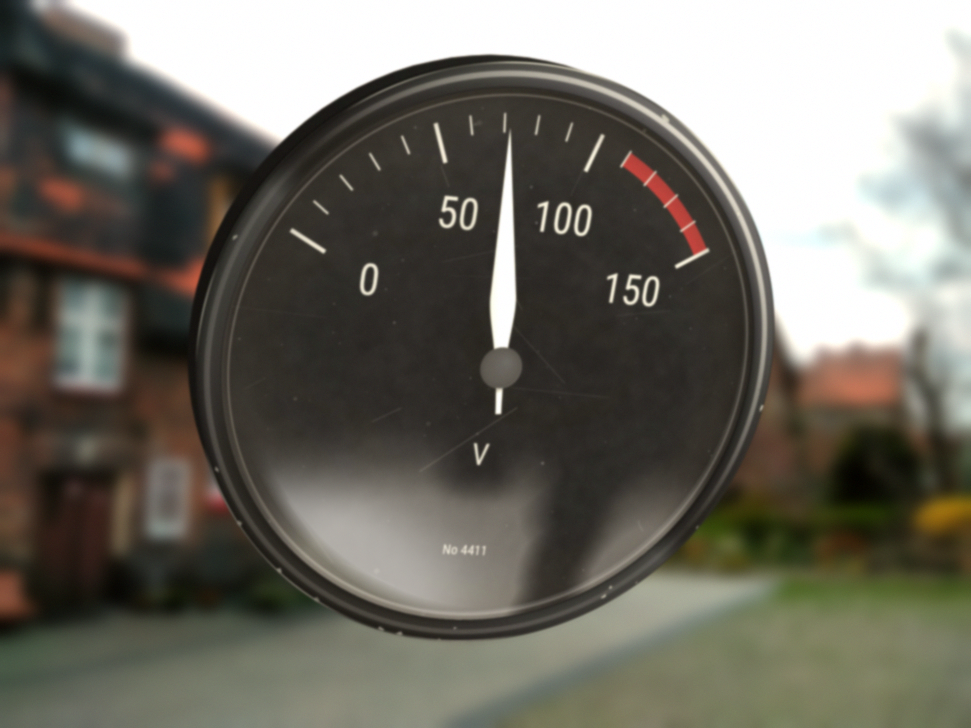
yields 70 V
